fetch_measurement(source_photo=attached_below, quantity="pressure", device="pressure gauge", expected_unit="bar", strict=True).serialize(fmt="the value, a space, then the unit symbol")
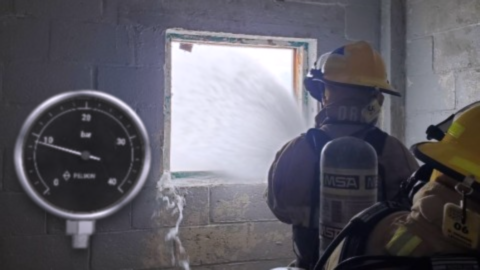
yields 9 bar
